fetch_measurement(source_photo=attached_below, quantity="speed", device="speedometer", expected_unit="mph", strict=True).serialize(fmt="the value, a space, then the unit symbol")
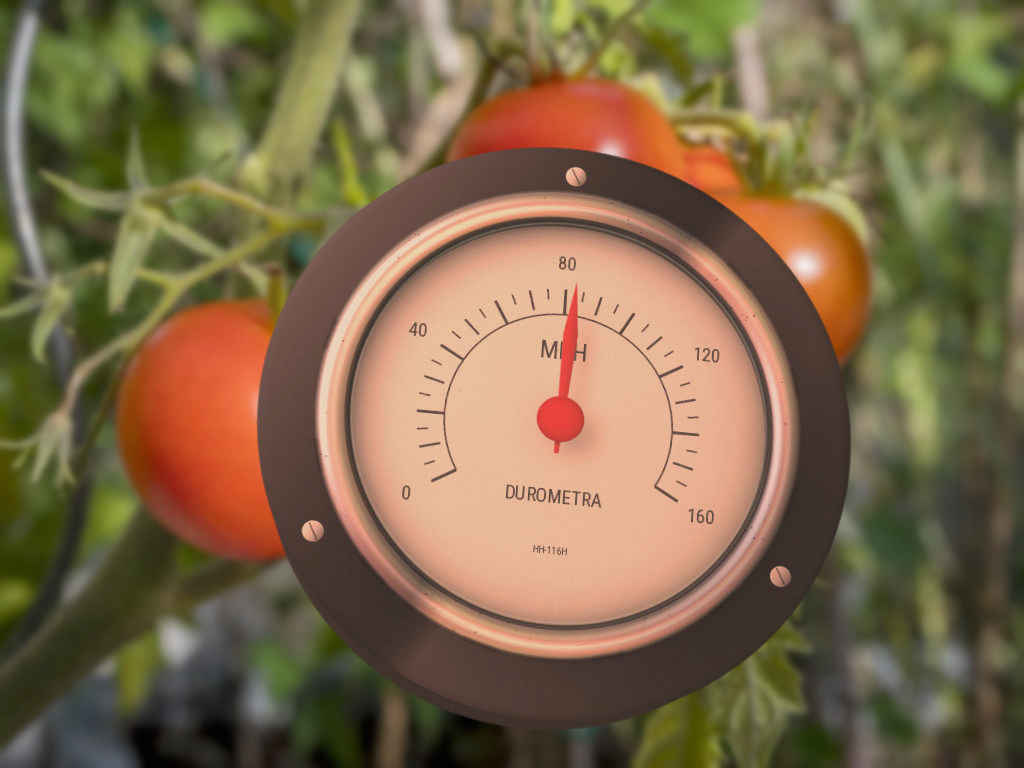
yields 82.5 mph
